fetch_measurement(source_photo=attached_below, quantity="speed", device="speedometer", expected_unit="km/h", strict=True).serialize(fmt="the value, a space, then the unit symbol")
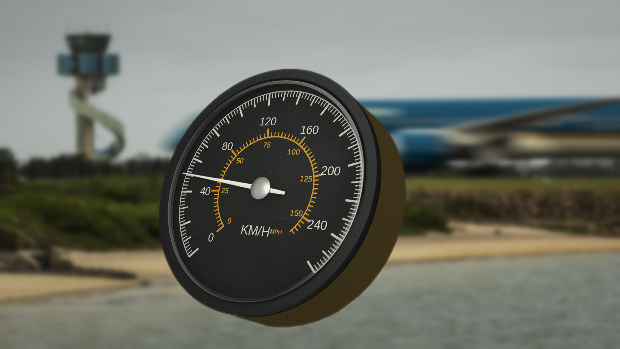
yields 50 km/h
